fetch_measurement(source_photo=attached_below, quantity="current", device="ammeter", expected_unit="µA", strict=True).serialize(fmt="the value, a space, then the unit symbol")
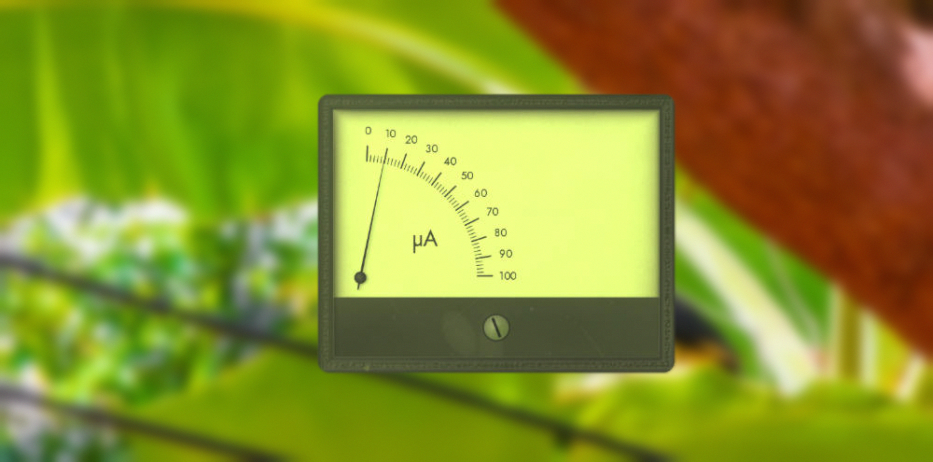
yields 10 µA
